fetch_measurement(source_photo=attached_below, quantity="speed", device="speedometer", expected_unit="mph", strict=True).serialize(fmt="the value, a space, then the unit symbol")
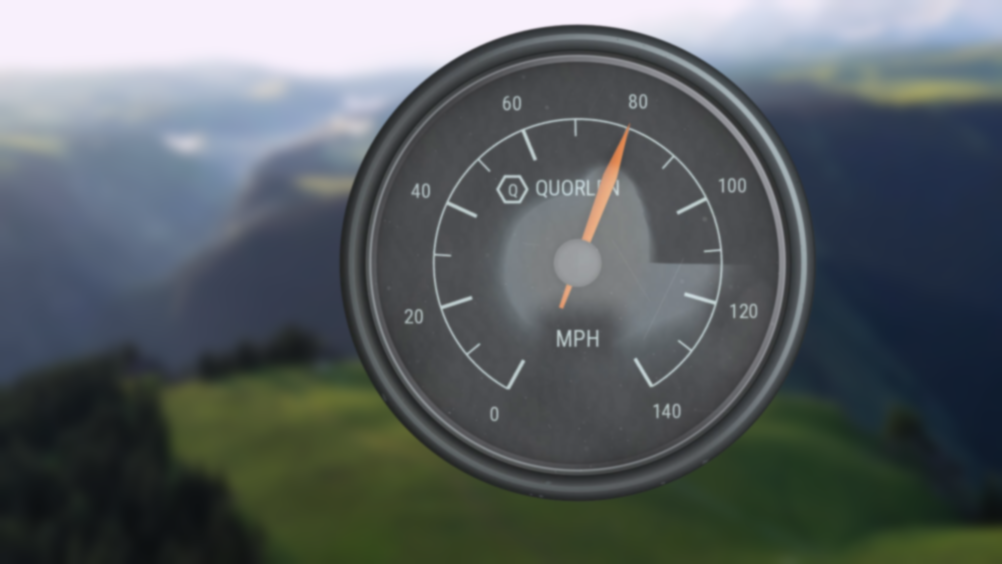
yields 80 mph
